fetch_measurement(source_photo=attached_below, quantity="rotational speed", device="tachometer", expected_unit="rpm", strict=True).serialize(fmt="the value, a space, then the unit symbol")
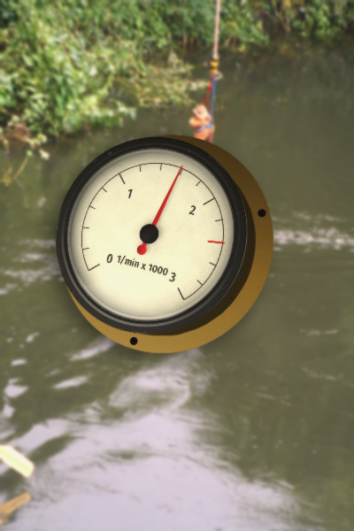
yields 1600 rpm
